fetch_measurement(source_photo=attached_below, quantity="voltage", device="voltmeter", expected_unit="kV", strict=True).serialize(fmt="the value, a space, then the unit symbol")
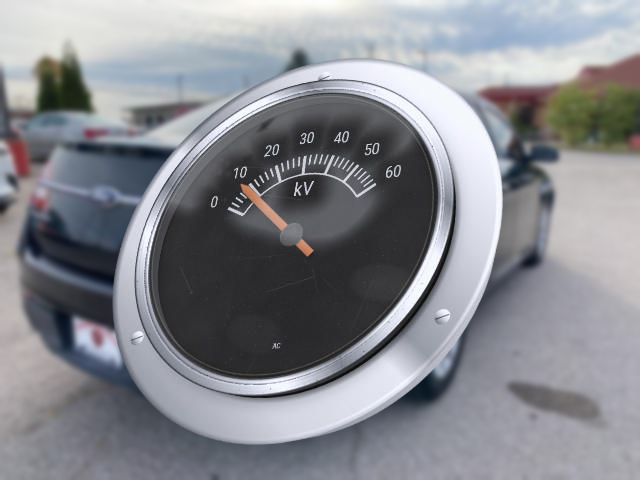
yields 8 kV
